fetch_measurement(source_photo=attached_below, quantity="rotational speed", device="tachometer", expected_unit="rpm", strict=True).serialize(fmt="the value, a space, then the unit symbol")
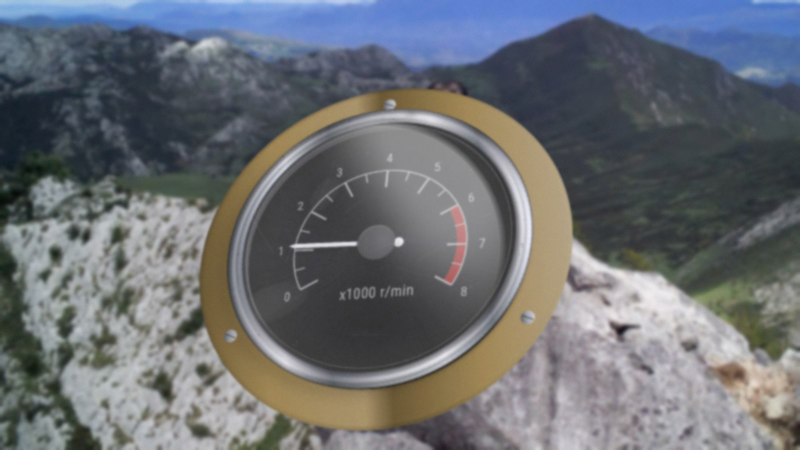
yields 1000 rpm
